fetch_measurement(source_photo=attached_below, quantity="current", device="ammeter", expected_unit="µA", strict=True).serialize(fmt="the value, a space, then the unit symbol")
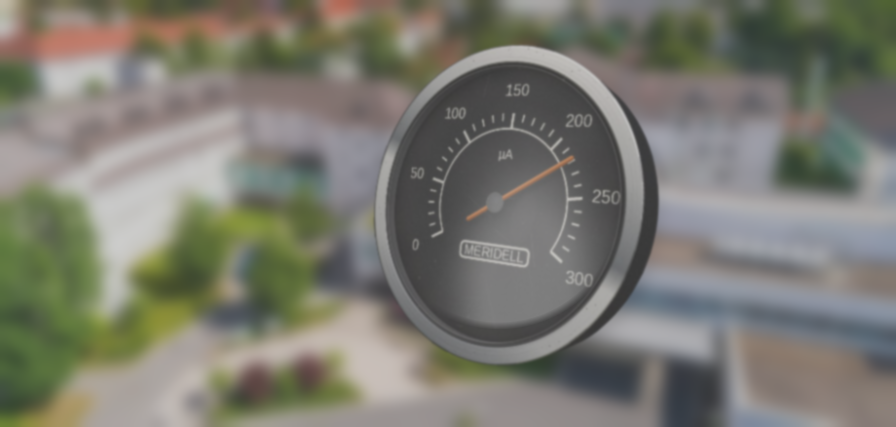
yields 220 µA
